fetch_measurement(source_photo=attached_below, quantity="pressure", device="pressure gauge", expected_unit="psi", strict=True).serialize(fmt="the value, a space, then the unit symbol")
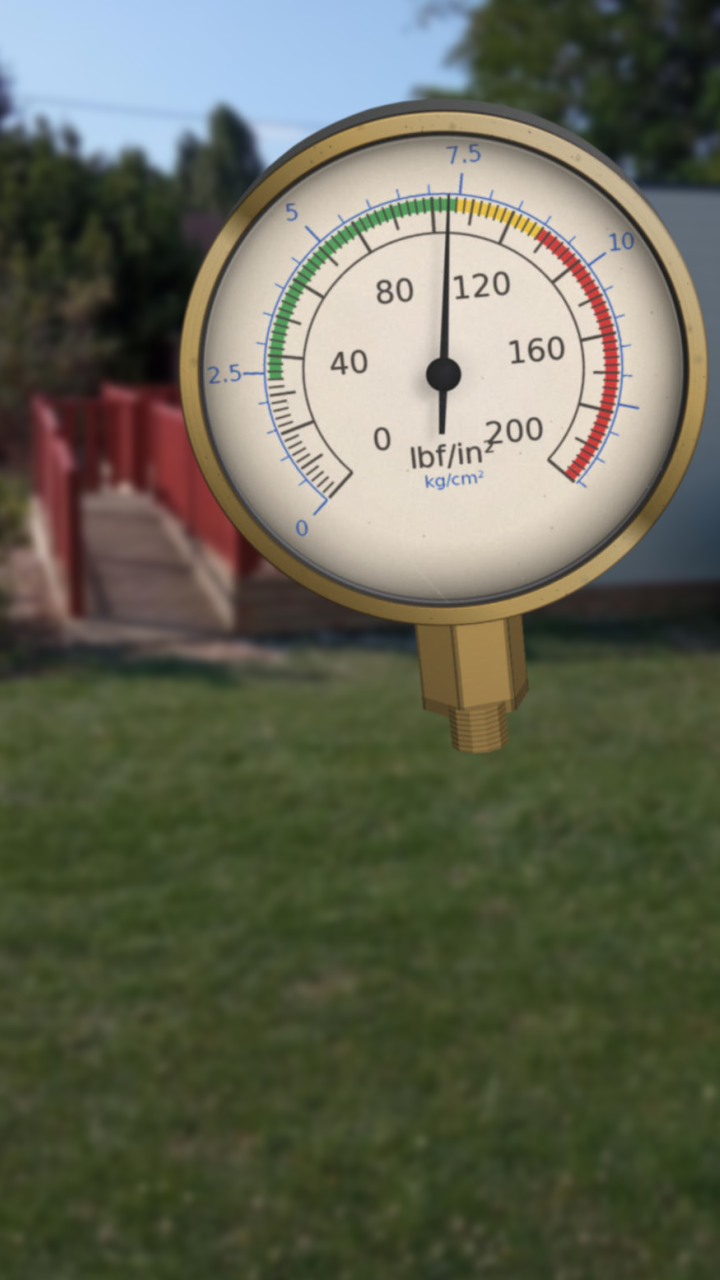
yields 104 psi
